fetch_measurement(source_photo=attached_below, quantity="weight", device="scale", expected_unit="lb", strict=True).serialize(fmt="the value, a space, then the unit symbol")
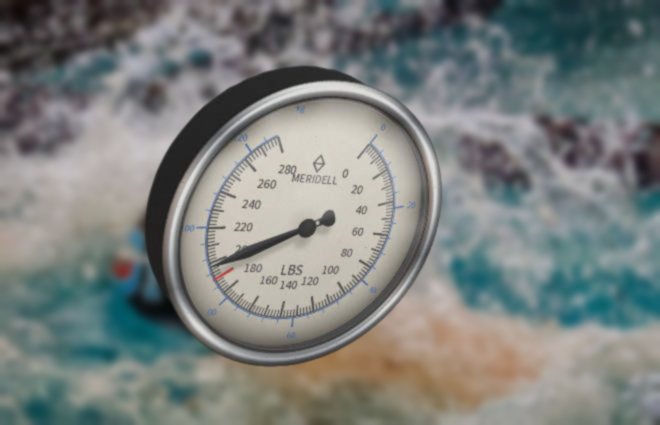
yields 200 lb
